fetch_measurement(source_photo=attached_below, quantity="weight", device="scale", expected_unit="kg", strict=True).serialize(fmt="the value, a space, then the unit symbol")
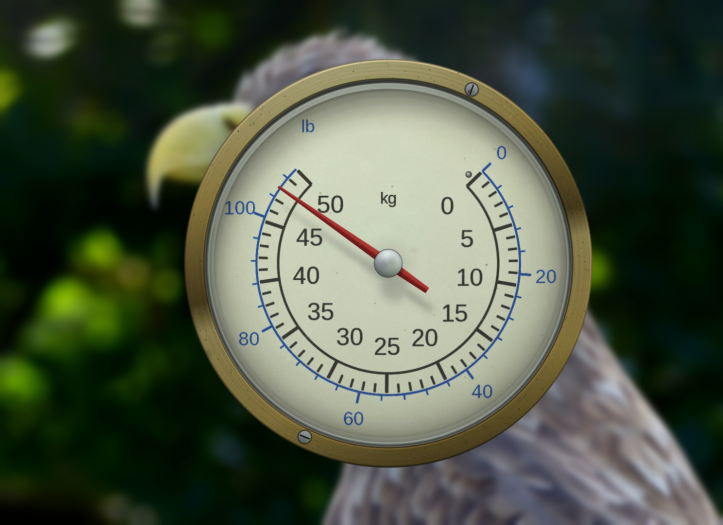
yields 48 kg
